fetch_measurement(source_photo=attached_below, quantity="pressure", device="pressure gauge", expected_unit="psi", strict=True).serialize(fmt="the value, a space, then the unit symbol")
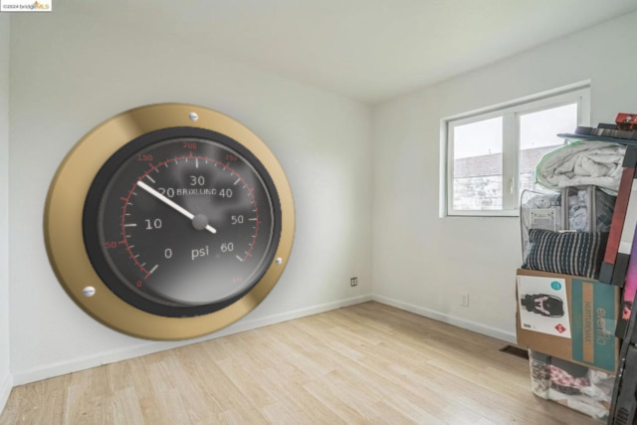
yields 18 psi
